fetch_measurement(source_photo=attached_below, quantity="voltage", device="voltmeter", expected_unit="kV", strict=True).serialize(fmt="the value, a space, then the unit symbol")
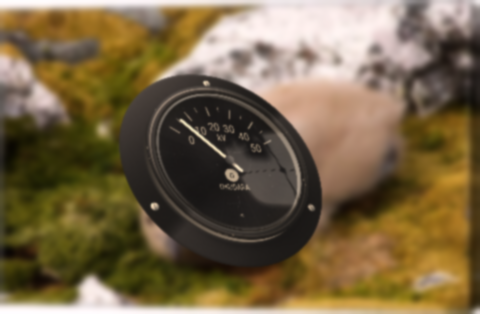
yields 5 kV
